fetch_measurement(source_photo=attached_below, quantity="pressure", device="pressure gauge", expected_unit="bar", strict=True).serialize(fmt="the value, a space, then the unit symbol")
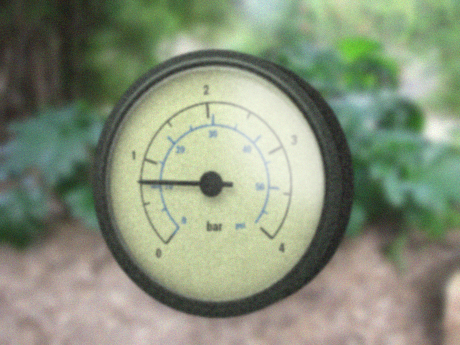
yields 0.75 bar
